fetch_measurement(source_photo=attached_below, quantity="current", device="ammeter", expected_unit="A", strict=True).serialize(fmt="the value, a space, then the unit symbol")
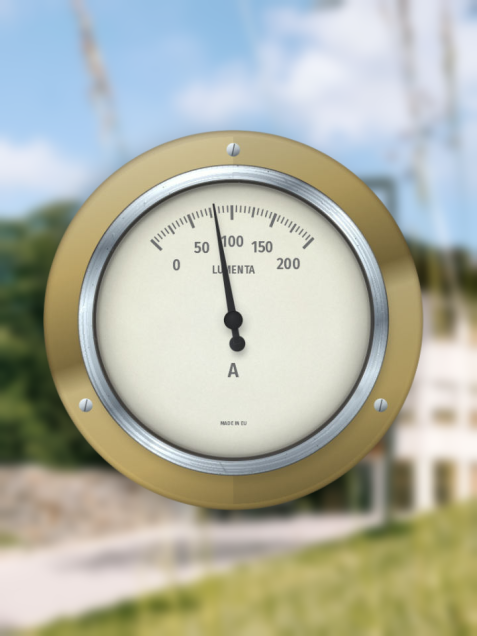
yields 80 A
